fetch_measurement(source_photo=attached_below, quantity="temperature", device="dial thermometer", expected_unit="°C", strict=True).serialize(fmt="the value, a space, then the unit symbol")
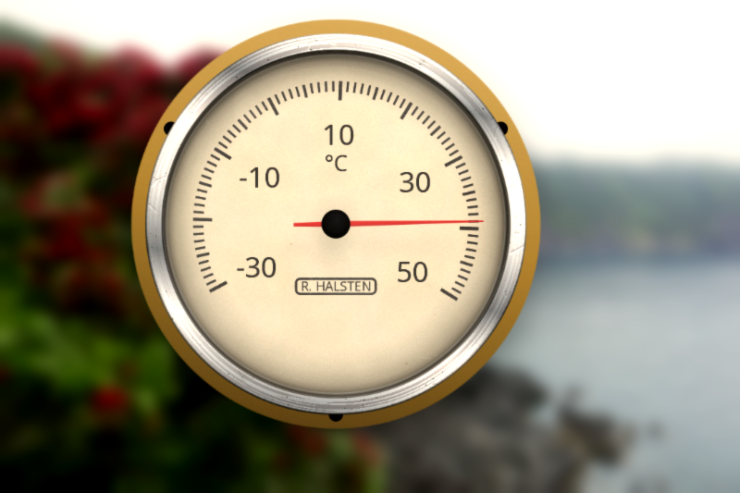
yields 39 °C
